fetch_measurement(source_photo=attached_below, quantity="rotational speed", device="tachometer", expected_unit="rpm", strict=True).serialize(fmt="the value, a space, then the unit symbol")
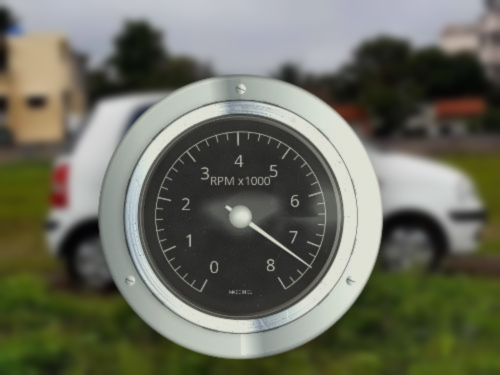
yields 7400 rpm
